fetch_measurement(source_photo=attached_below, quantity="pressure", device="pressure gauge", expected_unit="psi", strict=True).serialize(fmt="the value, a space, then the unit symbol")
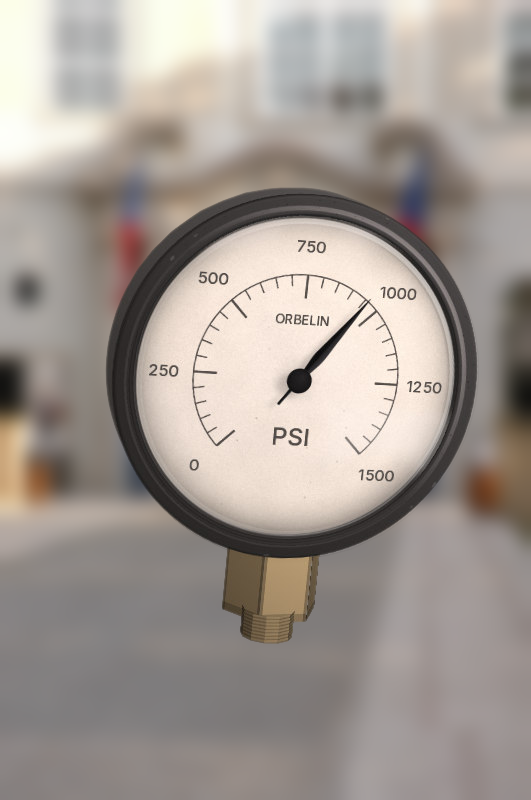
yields 950 psi
